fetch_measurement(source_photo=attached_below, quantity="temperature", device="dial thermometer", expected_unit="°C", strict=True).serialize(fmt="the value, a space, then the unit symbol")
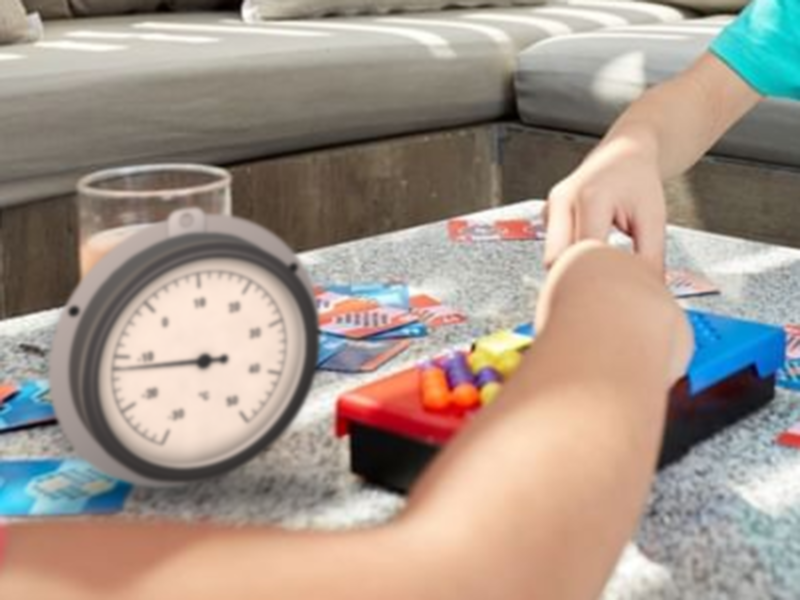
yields -12 °C
